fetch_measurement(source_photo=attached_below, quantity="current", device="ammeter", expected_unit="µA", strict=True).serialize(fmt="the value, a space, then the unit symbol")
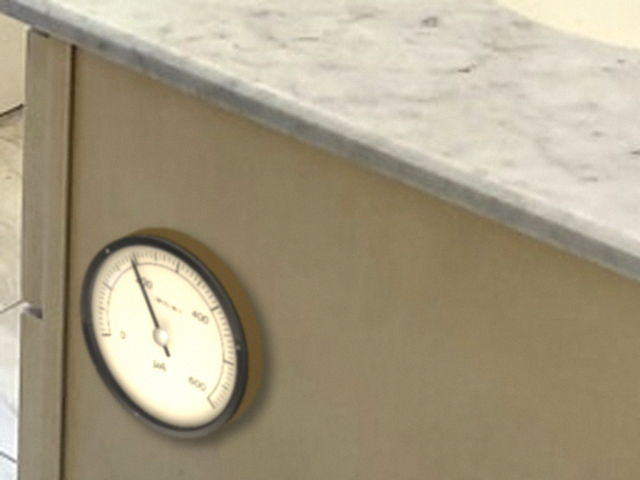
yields 200 µA
